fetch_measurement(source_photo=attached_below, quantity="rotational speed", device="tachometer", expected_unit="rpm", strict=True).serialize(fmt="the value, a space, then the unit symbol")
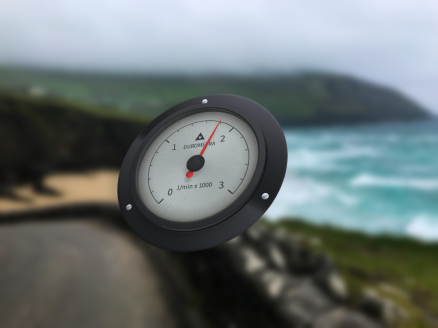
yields 1800 rpm
